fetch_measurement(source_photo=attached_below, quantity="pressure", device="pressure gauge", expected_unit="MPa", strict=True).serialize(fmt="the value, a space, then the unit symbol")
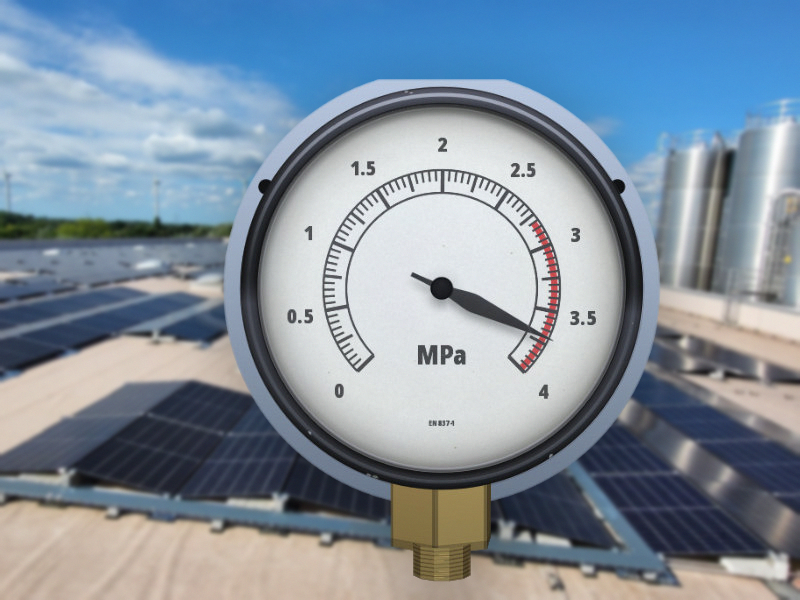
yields 3.7 MPa
